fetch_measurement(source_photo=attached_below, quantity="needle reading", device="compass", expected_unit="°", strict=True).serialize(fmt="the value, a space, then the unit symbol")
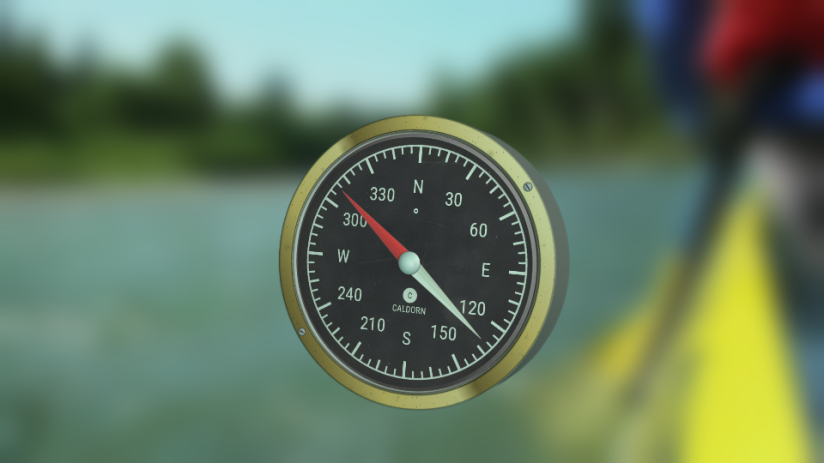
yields 310 °
